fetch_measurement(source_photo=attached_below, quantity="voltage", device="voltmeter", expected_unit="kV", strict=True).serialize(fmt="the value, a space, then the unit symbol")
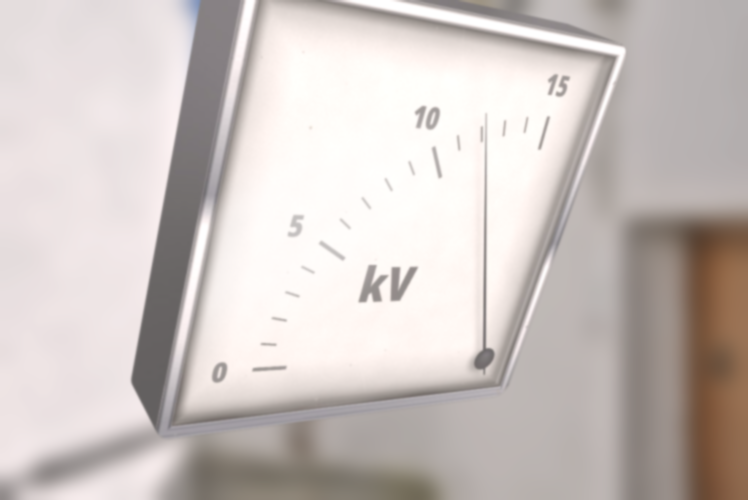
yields 12 kV
